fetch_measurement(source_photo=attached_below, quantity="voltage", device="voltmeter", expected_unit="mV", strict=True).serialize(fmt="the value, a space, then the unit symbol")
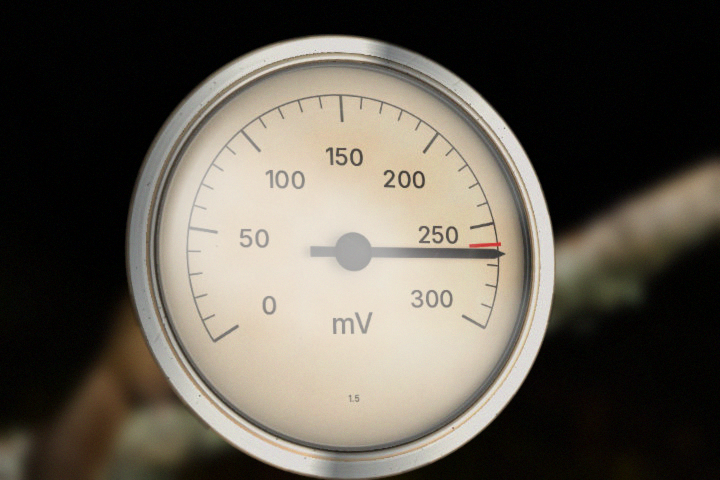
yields 265 mV
